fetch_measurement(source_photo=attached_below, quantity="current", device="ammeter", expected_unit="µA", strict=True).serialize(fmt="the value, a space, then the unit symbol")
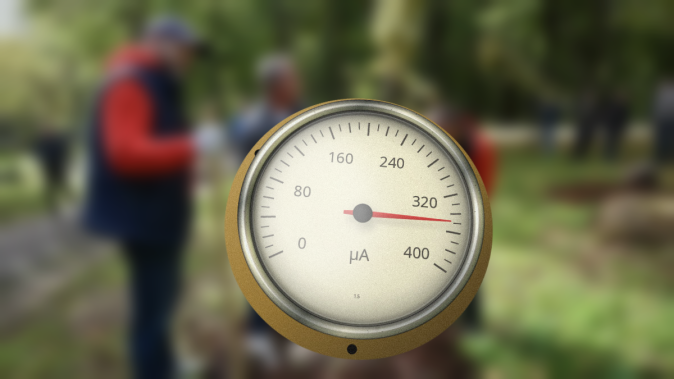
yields 350 µA
